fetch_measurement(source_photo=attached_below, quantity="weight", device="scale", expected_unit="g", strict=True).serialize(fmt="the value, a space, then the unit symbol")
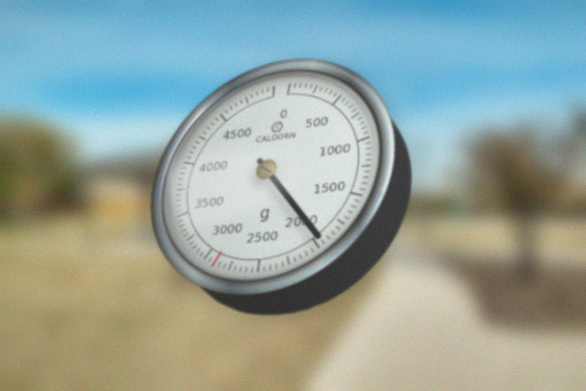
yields 1950 g
